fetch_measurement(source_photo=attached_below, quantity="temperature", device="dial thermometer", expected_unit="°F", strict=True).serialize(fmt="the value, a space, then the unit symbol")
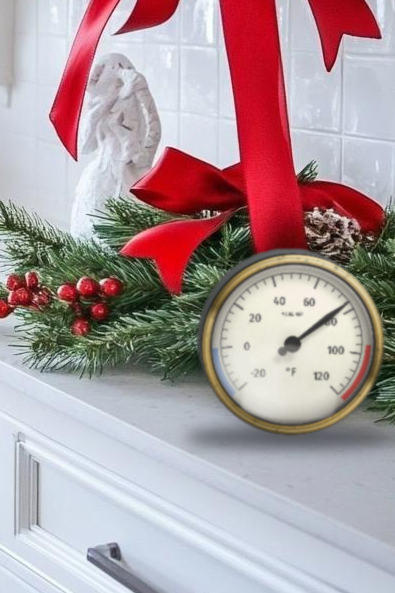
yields 76 °F
